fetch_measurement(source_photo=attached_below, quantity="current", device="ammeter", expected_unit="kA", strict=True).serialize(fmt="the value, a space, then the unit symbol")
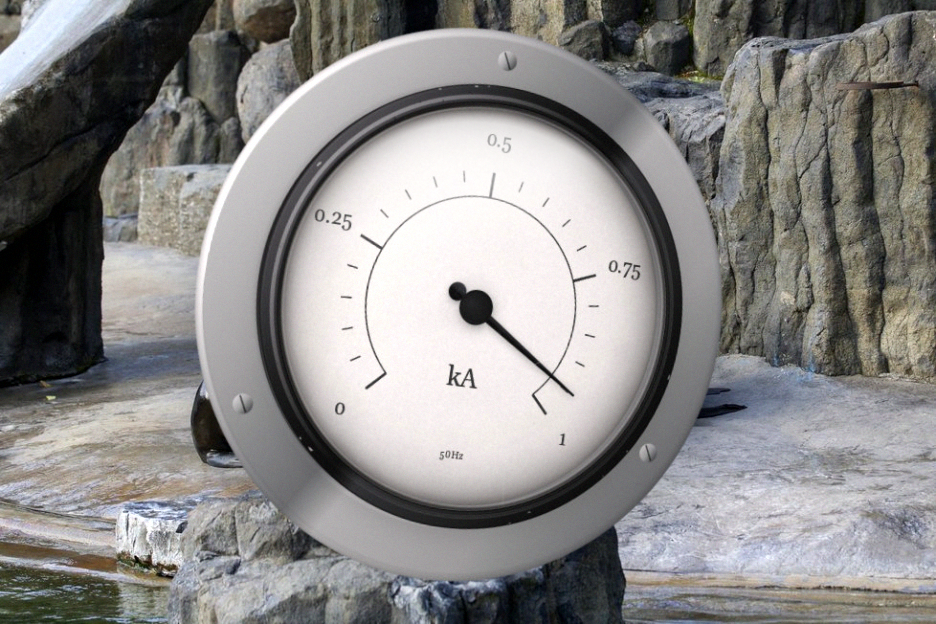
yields 0.95 kA
